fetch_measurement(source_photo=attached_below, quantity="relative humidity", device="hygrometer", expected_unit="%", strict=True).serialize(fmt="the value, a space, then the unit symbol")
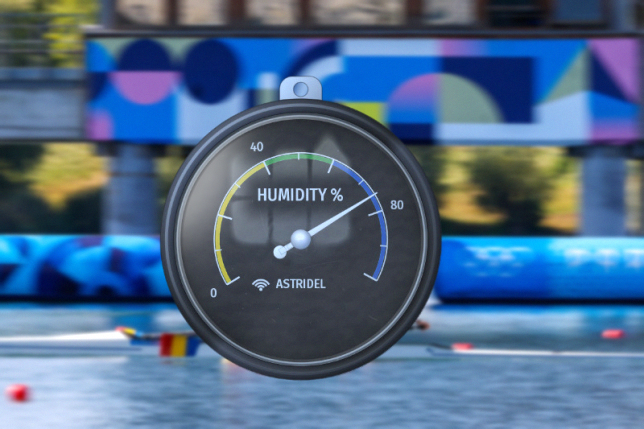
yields 75 %
